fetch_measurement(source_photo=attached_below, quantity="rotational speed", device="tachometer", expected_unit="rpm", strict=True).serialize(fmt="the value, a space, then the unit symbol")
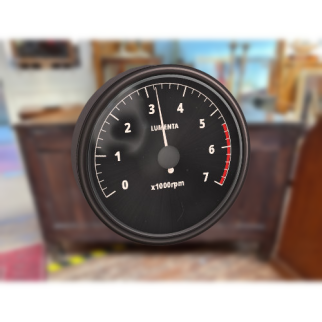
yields 3200 rpm
